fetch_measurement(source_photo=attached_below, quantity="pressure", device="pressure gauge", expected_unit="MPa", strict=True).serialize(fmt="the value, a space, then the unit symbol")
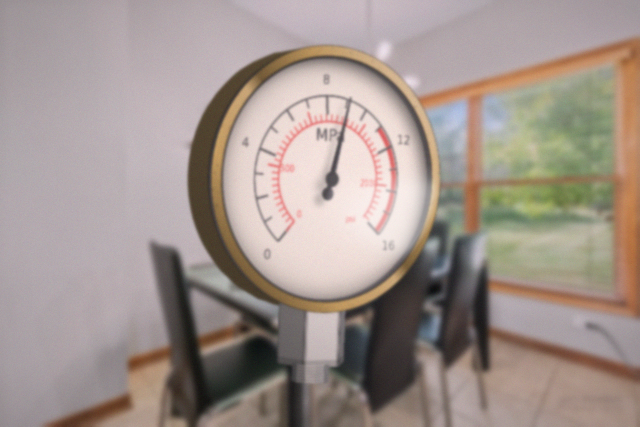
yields 9 MPa
